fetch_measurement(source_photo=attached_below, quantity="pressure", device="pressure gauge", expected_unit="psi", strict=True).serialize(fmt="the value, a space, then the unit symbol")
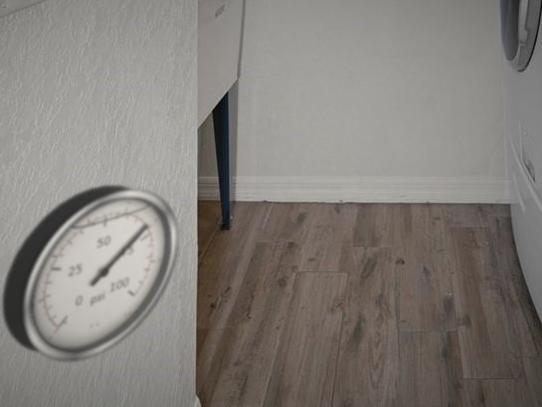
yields 70 psi
